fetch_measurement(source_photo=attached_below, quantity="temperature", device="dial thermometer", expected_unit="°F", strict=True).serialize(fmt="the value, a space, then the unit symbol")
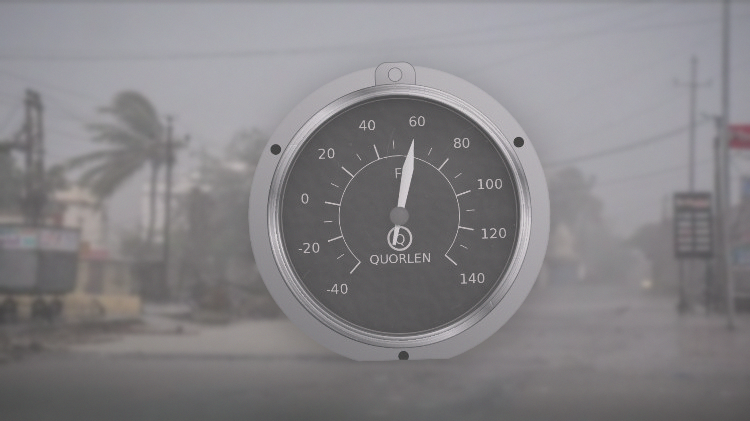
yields 60 °F
